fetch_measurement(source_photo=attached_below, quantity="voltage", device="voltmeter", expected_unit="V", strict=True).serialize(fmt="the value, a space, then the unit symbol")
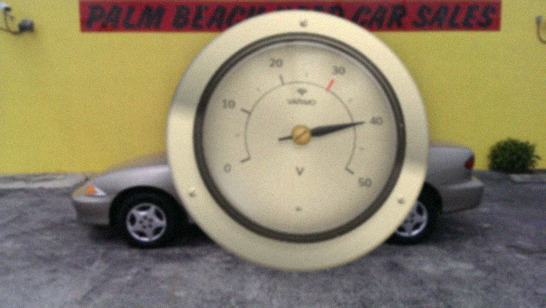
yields 40 V
